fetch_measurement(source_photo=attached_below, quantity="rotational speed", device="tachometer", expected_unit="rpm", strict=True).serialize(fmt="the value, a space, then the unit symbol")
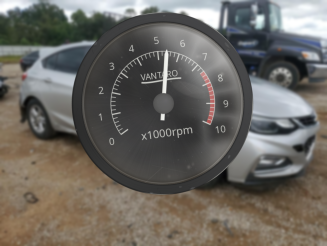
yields 5400 rpm
